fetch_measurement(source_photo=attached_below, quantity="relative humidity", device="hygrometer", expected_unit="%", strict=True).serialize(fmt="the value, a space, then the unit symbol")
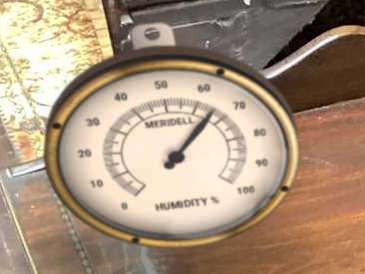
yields 65 %
